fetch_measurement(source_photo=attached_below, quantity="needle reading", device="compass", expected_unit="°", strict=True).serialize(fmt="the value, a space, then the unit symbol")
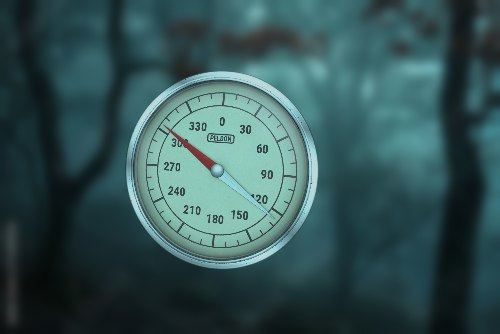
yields 305 °
